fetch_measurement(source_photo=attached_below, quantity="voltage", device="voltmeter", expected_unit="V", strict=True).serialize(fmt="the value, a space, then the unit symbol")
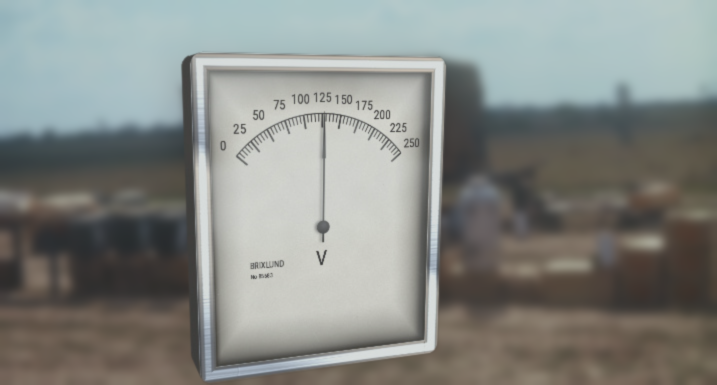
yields 125 V
